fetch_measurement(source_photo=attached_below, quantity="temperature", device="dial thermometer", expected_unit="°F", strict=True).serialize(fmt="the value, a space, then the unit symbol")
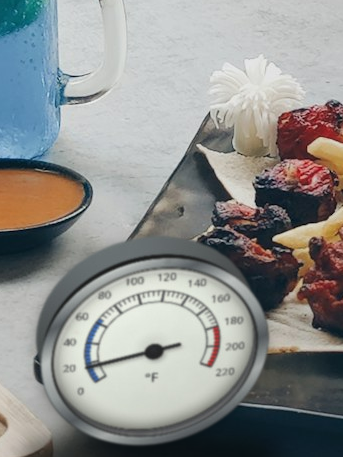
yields 20 °F
